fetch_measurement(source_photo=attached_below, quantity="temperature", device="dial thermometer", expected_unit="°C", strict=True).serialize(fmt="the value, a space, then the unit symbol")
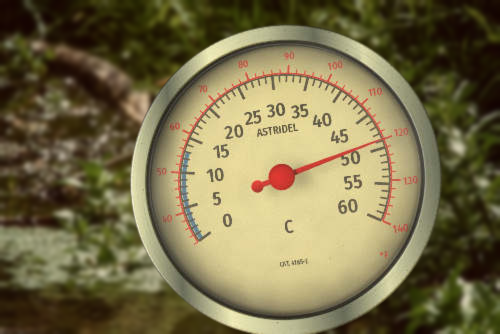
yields 49 °C
